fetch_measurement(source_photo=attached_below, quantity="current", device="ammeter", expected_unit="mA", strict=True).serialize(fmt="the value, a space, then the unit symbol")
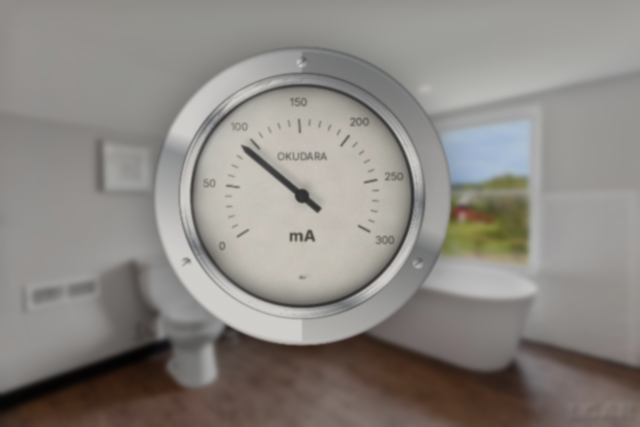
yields 90 mA
